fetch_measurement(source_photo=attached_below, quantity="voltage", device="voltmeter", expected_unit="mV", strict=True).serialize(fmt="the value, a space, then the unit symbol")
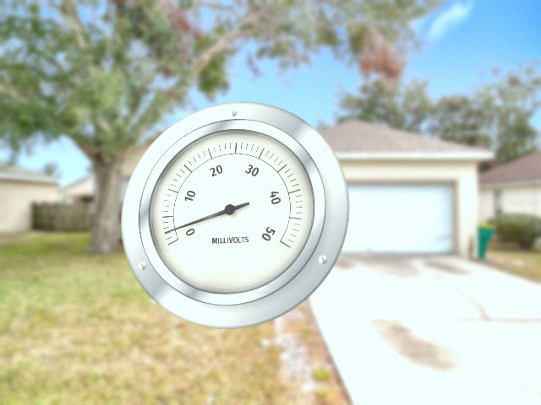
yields 2 mV
